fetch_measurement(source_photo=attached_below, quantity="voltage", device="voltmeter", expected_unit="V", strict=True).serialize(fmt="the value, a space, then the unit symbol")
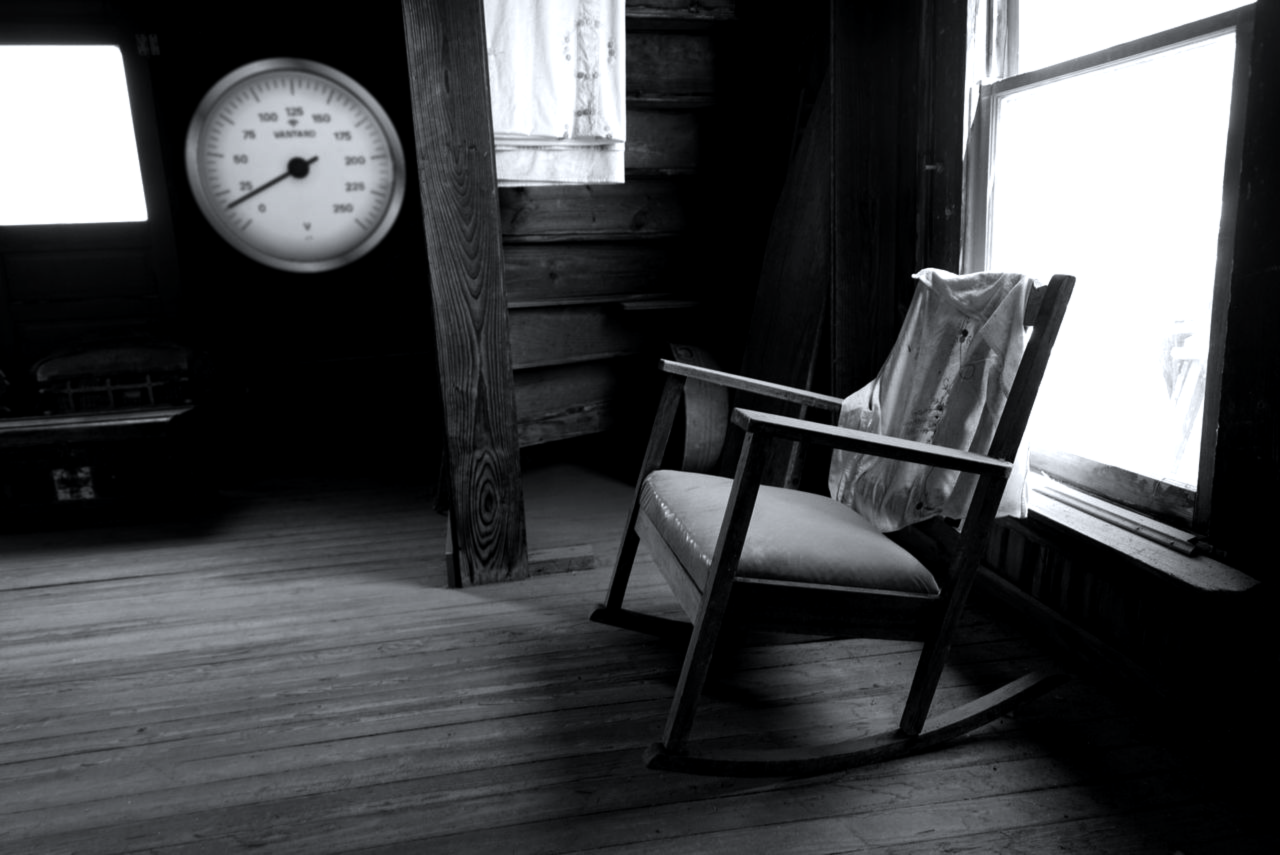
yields 15 V
